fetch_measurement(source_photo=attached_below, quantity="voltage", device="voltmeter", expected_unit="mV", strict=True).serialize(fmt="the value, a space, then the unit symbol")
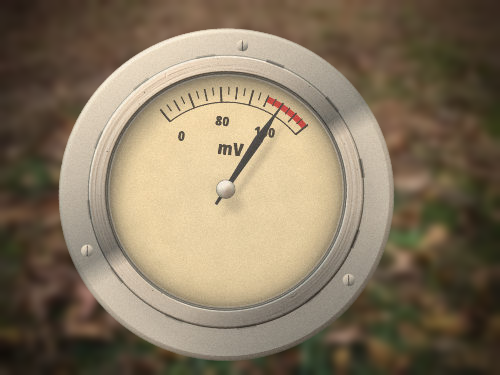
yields 160 mV
